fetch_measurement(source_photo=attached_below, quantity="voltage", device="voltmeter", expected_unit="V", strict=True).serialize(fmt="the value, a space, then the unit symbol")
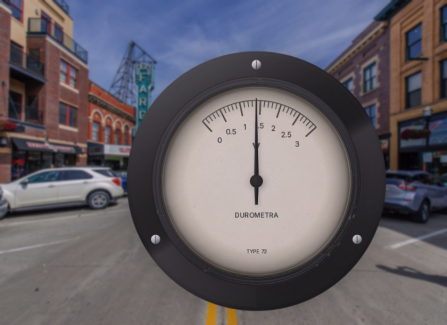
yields 1.4 V
